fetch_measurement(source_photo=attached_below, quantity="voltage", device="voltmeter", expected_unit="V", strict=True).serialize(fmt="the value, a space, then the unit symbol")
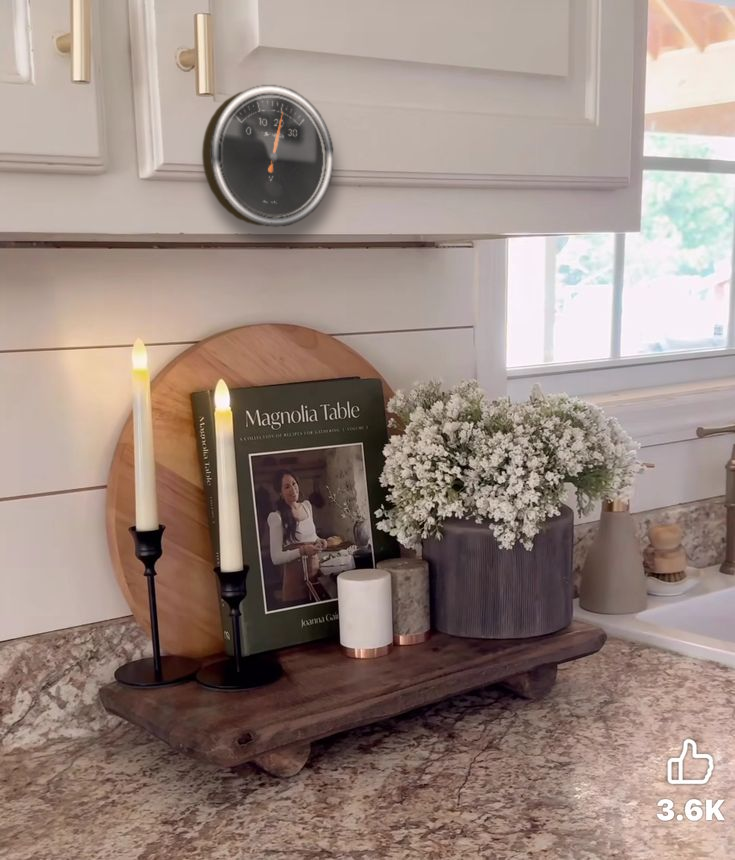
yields 20 V
